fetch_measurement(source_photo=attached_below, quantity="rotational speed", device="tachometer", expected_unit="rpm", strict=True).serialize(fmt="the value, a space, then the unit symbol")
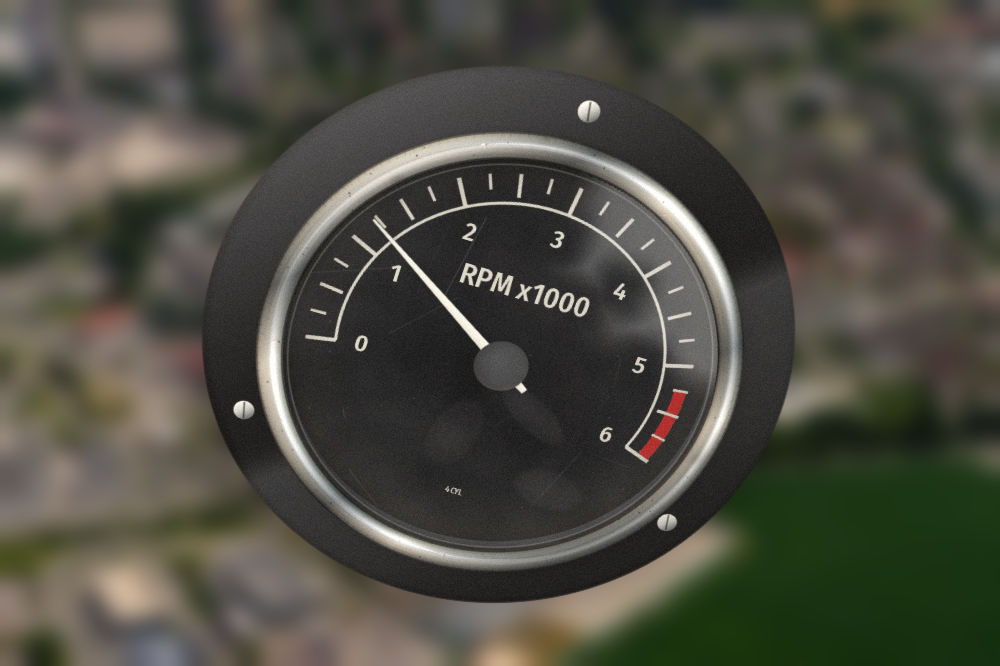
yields 1250 rpm
